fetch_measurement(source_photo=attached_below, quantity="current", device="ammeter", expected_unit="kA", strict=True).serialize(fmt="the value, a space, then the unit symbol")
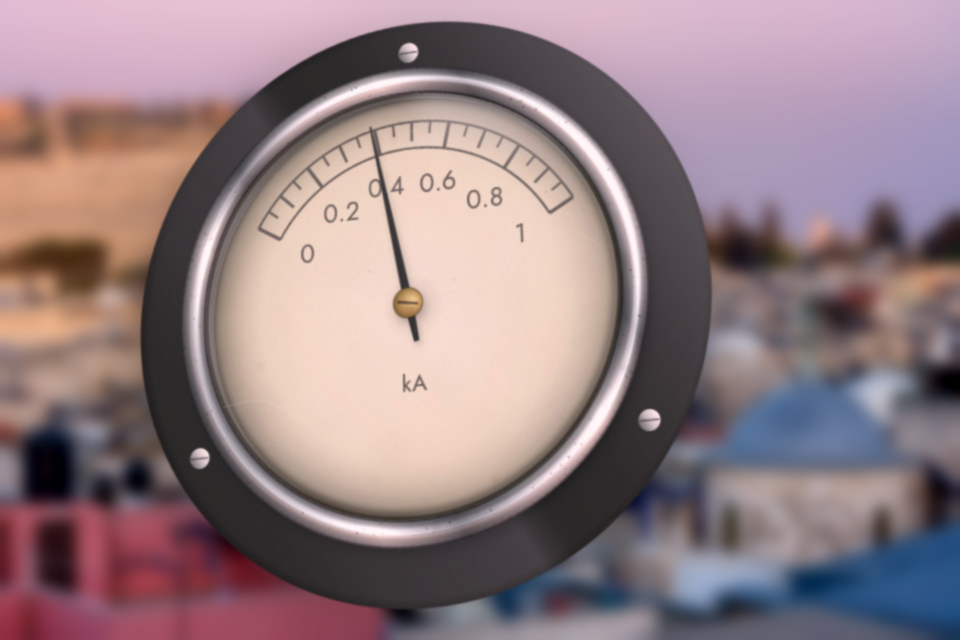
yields 0.4 kA
